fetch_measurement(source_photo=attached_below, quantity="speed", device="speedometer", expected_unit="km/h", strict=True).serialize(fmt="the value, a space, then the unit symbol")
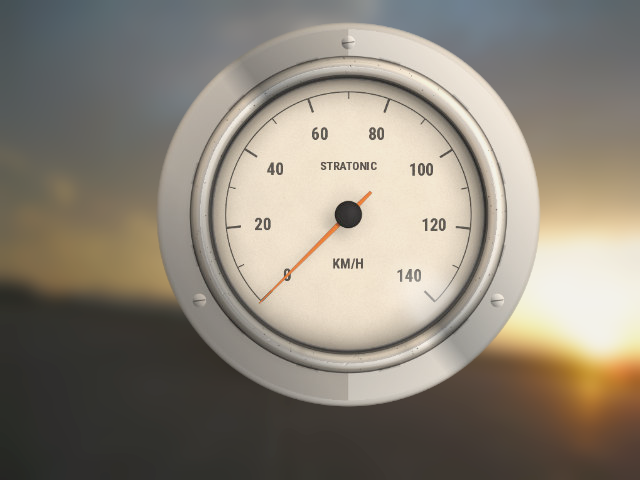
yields 0 km/h
